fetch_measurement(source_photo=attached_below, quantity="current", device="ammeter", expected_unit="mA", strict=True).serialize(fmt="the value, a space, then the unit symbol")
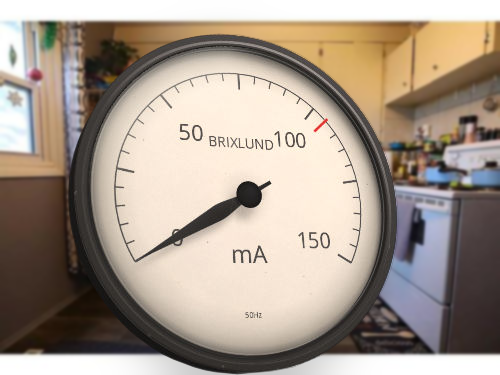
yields 0 mA
